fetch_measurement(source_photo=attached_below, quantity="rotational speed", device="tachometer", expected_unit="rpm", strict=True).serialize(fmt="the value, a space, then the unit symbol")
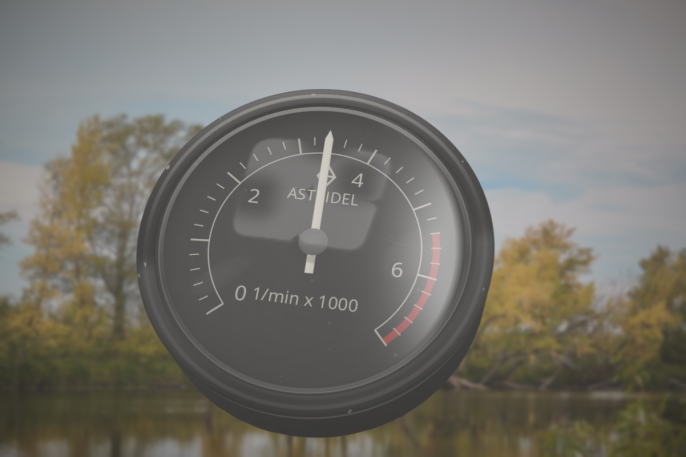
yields 3400 rpm
